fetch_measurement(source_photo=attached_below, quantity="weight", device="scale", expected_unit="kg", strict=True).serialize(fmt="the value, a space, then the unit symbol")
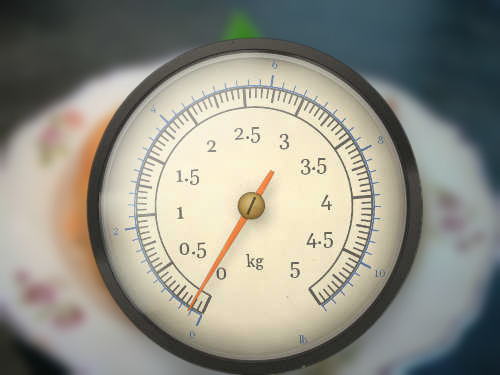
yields 0.1 kg
